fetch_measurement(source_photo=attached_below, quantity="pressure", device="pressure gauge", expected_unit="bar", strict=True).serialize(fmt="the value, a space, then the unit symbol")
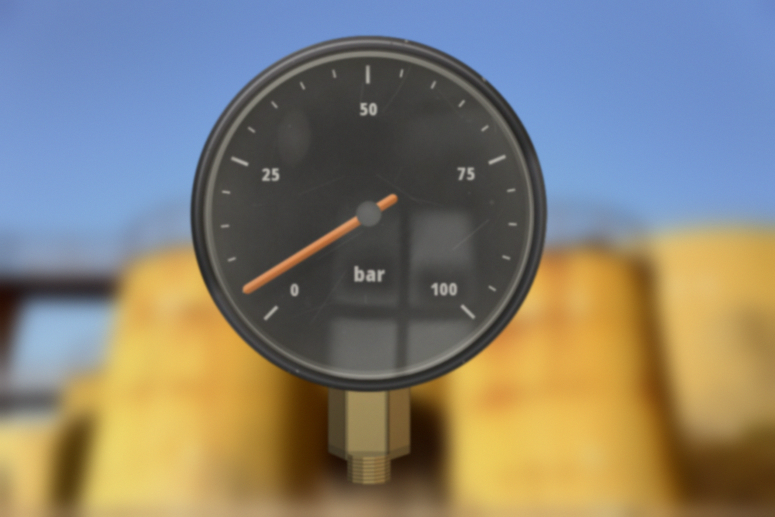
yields 5 bar
